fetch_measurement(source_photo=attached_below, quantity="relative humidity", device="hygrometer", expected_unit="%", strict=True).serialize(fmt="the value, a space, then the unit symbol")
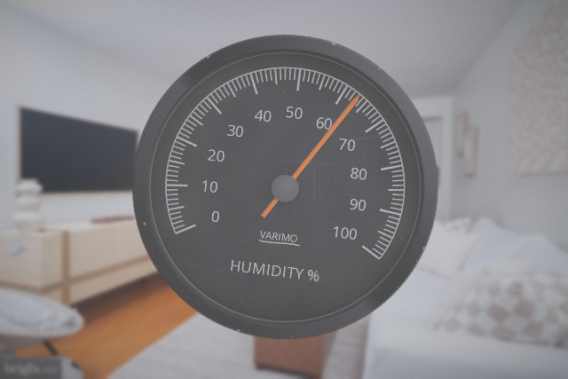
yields 63 %
